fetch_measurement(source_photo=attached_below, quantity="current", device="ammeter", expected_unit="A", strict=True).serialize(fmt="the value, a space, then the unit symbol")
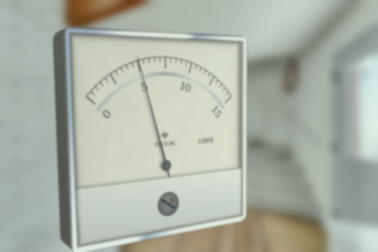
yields 5 A
